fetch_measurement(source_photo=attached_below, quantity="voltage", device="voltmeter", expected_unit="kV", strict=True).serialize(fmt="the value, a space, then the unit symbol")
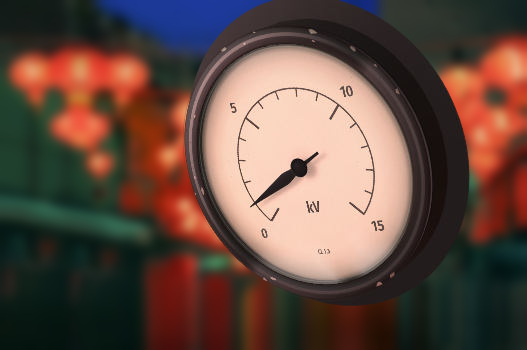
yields 1 kV
